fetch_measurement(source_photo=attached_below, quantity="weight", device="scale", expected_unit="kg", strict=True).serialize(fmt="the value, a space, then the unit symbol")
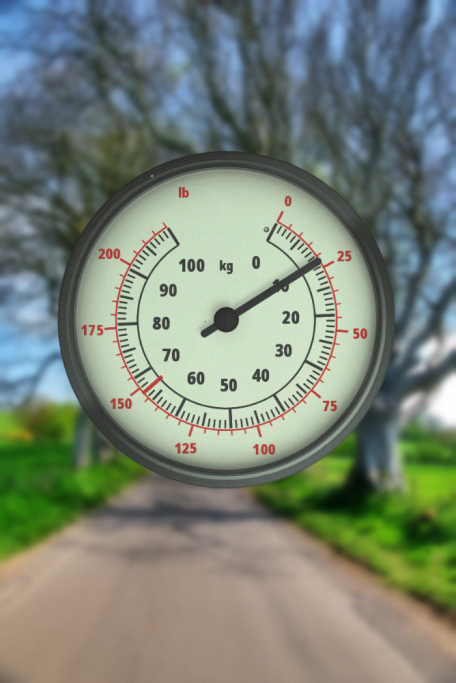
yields 10 kg
